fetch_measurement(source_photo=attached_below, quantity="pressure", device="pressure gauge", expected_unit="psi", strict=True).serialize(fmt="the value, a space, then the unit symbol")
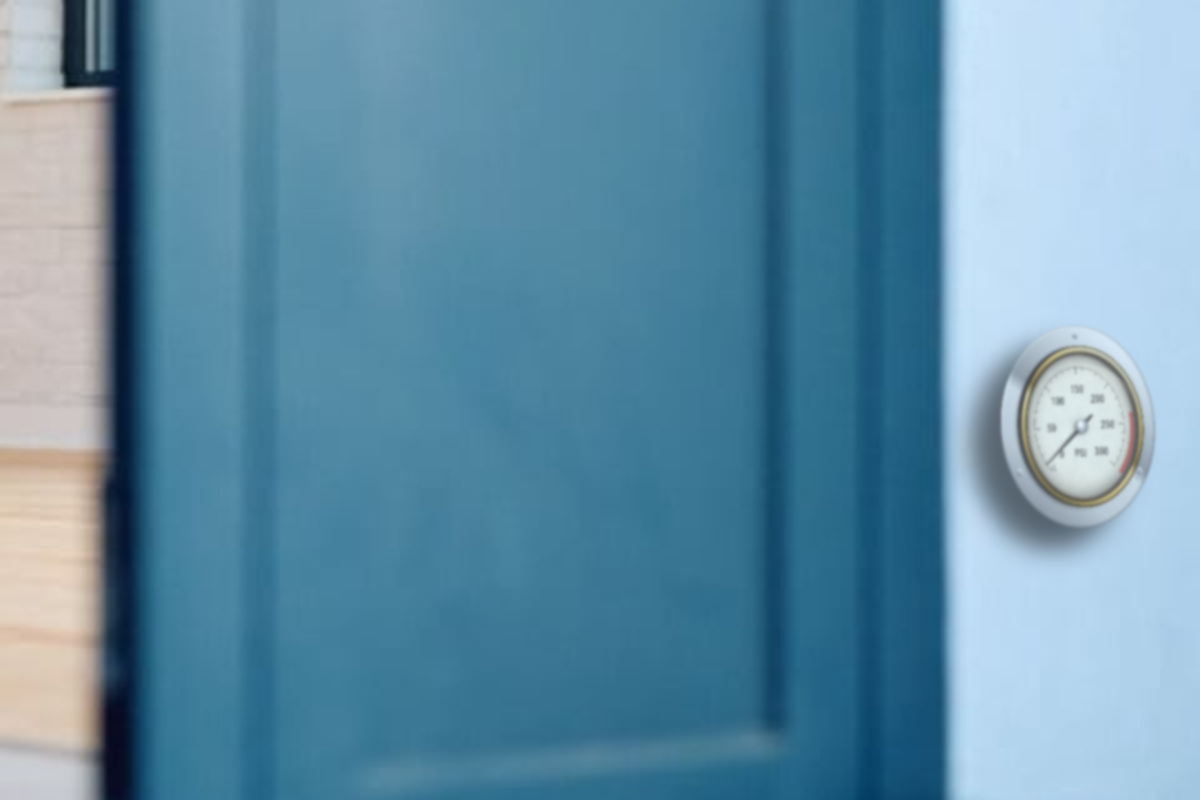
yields 10 psi
